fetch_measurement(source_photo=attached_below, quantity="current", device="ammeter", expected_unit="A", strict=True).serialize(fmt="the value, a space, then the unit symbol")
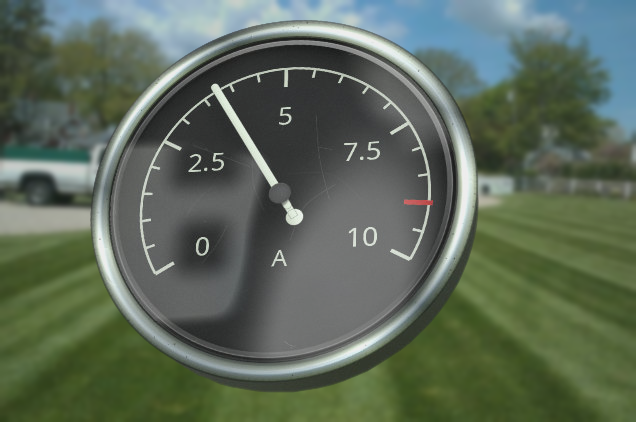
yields 3.75 A
